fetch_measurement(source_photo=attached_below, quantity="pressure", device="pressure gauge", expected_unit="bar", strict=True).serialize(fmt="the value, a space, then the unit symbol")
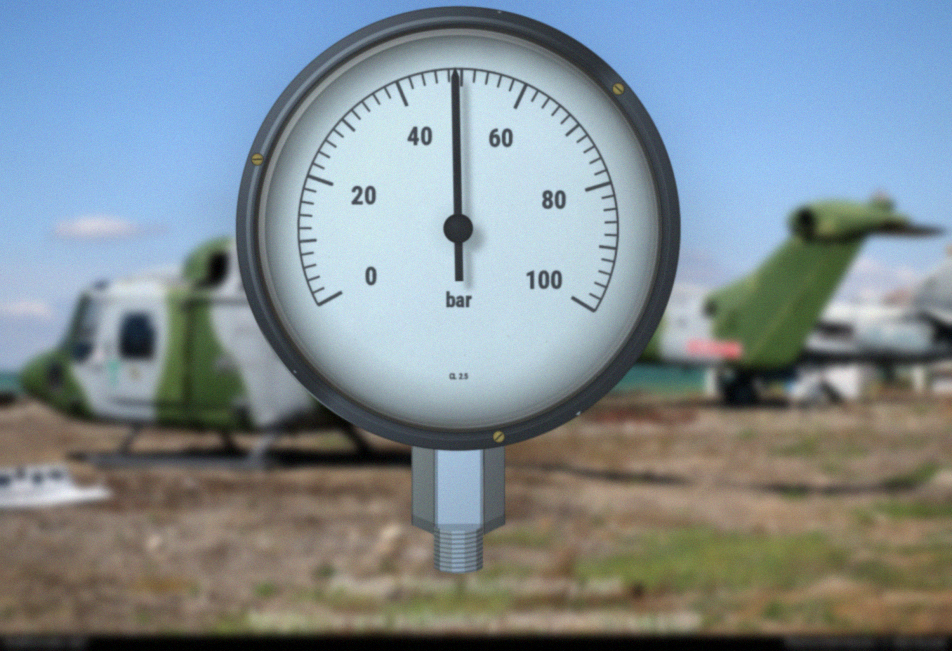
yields 49 bar
